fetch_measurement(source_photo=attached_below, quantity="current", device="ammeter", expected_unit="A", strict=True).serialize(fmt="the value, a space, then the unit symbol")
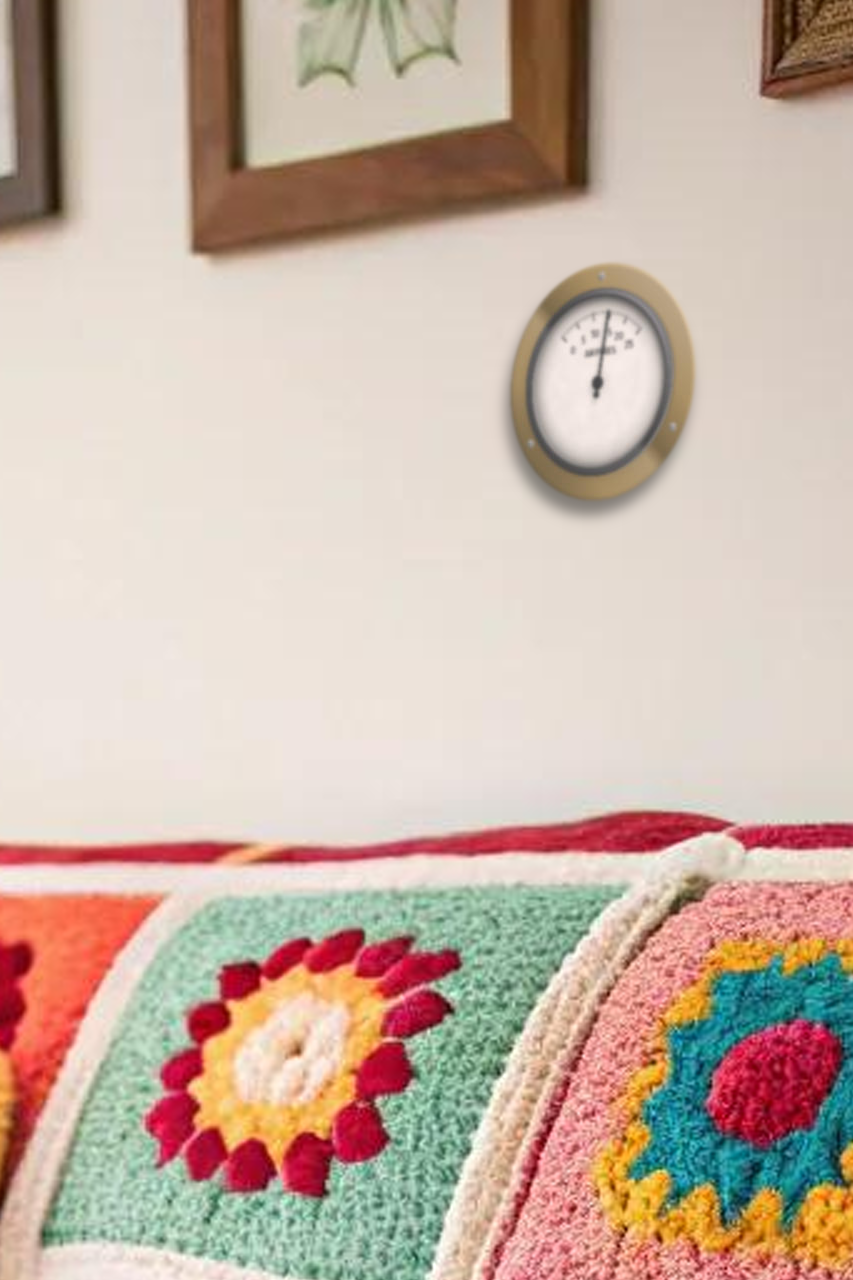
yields 15 A
